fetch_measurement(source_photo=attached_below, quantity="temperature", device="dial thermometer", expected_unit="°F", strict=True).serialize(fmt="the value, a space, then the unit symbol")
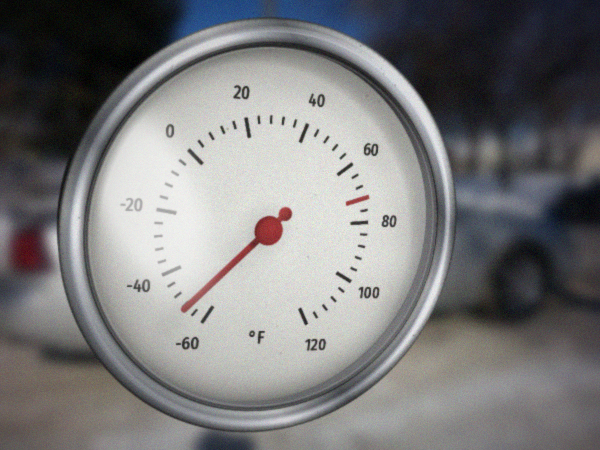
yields -52 °F
